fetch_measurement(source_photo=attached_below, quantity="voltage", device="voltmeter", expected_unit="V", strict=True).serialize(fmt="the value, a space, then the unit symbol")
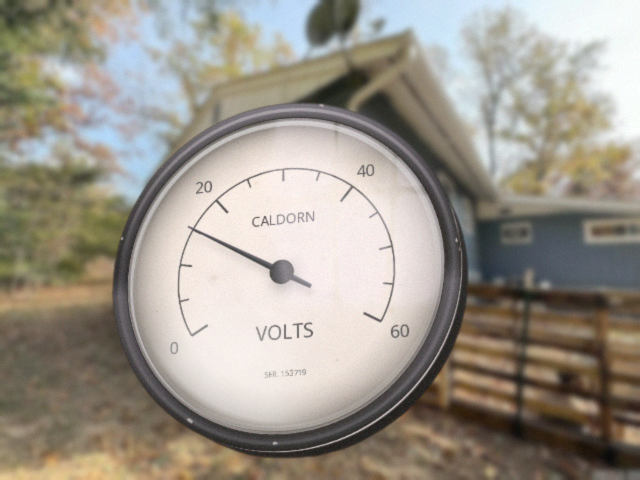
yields 15 V
